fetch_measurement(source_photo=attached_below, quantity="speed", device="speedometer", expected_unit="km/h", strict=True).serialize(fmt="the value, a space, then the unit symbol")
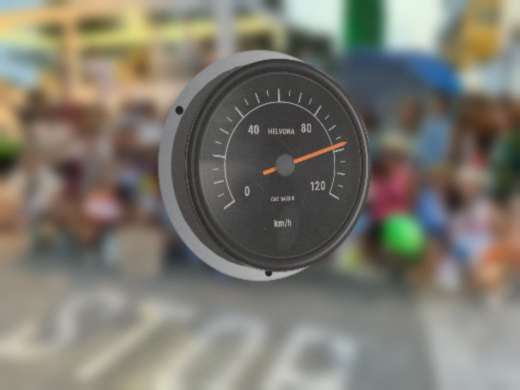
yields 97.5 km/h
